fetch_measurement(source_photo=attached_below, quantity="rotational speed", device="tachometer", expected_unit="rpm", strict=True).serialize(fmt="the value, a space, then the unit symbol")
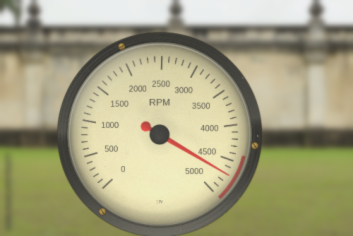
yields 4700 rpm
